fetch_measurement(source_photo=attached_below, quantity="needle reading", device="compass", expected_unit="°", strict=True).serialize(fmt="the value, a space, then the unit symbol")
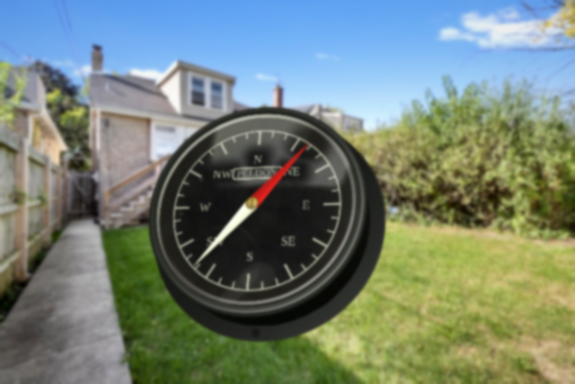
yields 40 °
